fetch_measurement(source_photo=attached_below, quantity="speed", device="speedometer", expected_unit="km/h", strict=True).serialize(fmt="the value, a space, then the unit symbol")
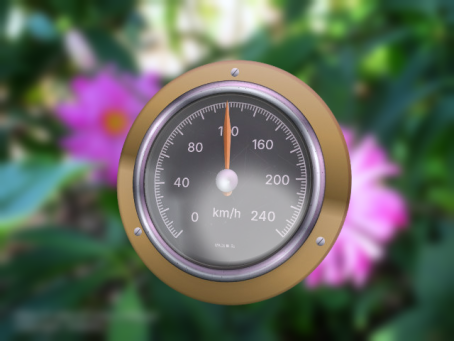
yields 120 km/h
